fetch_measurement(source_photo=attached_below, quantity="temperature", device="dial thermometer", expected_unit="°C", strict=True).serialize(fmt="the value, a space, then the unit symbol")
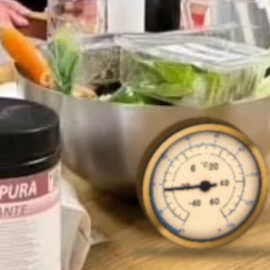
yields -20 °C
